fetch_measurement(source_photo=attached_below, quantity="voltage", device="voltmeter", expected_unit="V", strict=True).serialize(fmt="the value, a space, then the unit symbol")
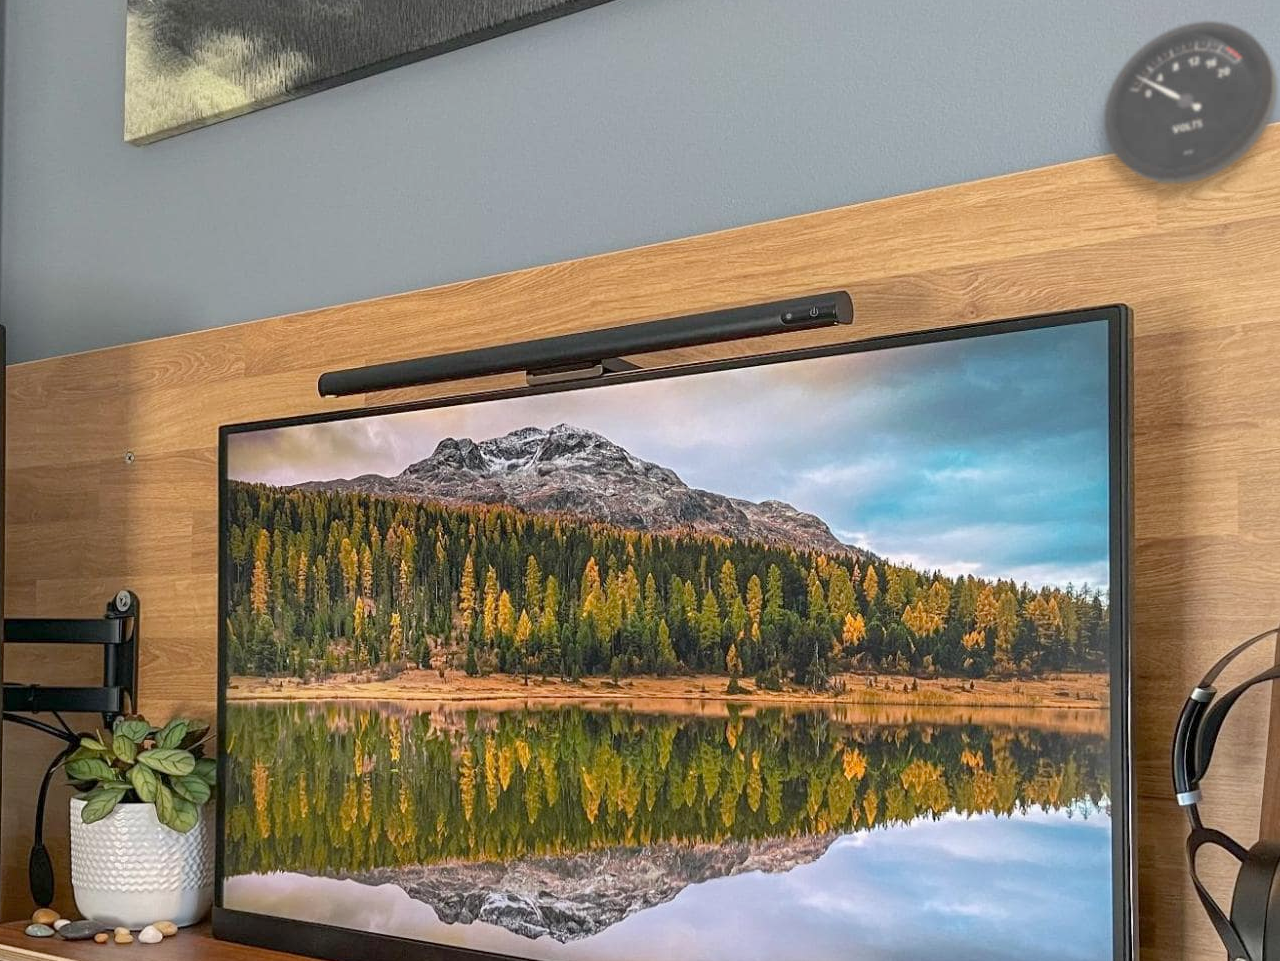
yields 2 V
